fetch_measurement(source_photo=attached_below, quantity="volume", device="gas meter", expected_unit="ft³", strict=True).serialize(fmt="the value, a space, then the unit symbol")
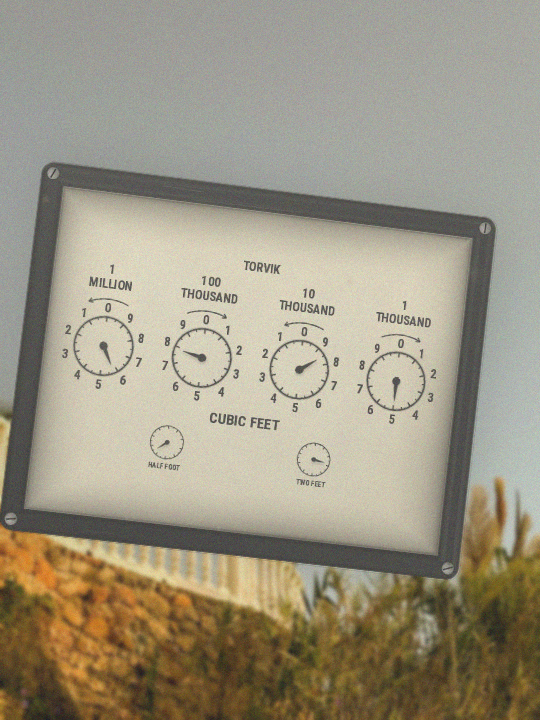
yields 578500 ft³
